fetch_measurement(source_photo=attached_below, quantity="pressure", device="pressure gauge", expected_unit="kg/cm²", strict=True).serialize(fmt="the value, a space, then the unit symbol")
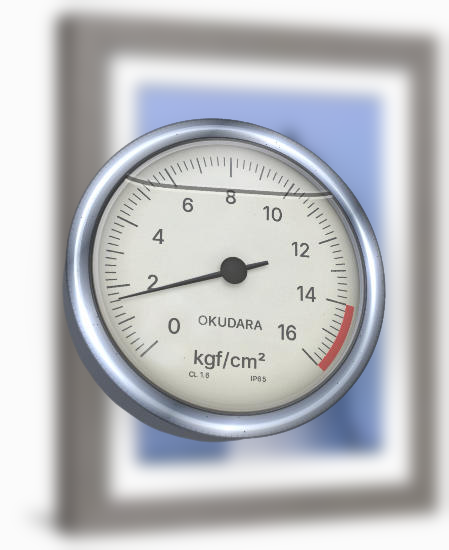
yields 1.6 kg/cm²
